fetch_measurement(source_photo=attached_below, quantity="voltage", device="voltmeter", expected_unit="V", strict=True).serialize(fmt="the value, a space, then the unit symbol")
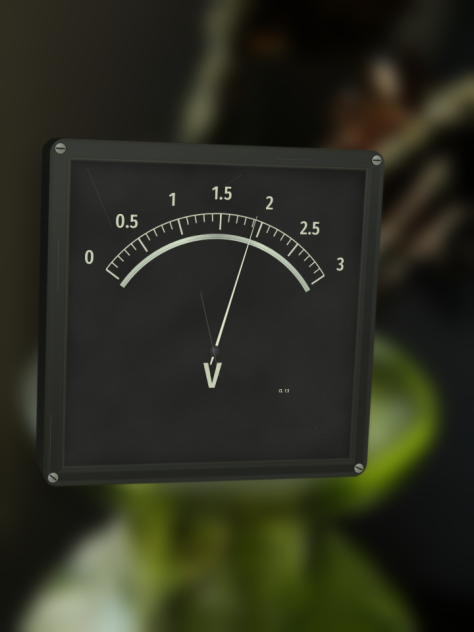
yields 1.9 V
